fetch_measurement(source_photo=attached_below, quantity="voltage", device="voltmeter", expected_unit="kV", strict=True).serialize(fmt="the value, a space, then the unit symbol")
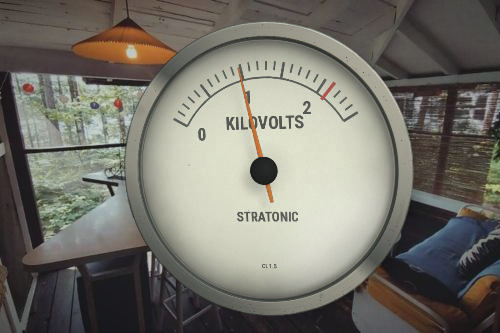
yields 1 kV
